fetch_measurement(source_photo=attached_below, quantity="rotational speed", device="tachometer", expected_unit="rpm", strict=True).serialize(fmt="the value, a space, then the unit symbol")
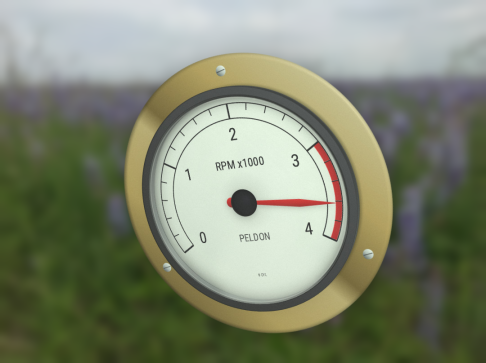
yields 3600 rpm
